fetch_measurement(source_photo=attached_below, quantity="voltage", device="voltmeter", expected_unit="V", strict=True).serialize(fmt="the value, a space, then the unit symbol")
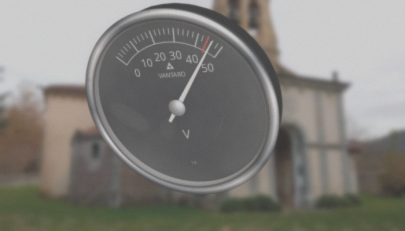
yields 46 V
